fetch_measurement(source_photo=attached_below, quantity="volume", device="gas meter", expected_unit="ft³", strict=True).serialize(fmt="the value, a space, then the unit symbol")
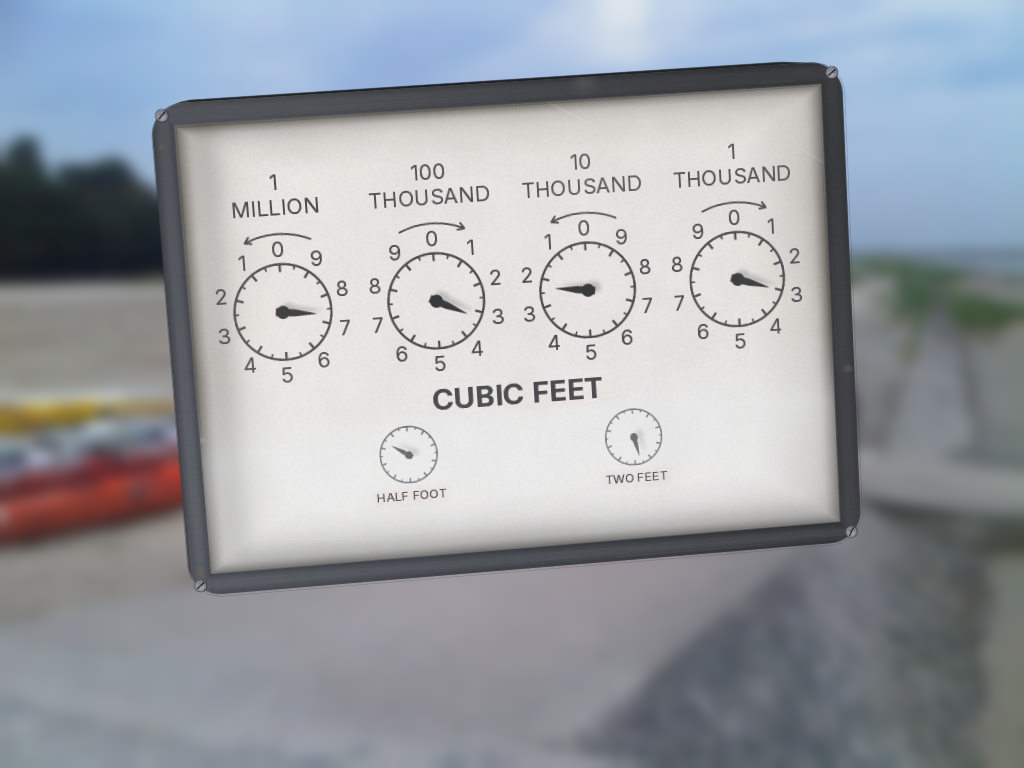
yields 732300 ft³
